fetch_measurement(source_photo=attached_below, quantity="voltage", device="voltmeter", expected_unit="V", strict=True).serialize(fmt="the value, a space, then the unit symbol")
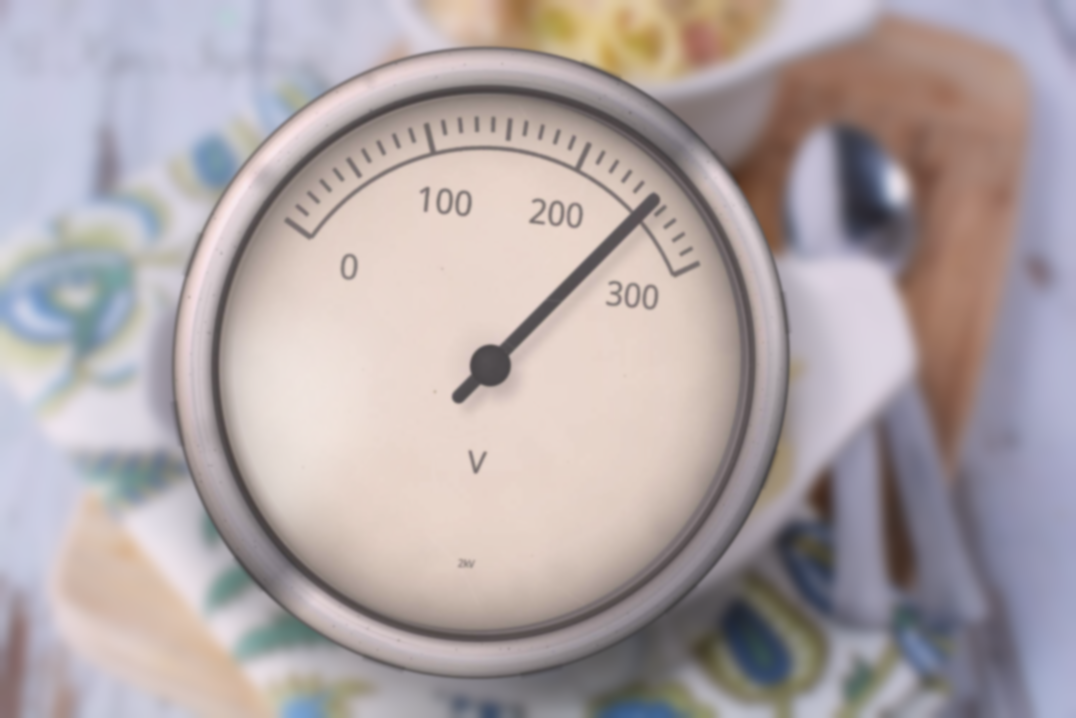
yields 250 V
